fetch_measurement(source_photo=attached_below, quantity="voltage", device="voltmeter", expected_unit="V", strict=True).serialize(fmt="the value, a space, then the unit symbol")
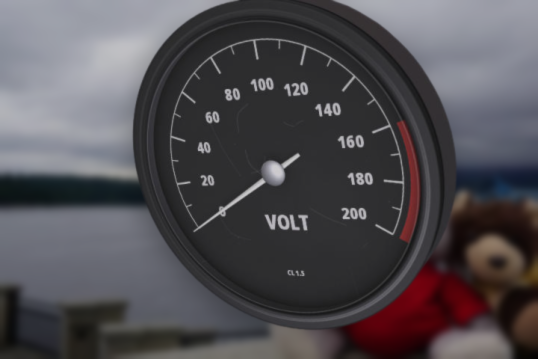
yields 0 V
